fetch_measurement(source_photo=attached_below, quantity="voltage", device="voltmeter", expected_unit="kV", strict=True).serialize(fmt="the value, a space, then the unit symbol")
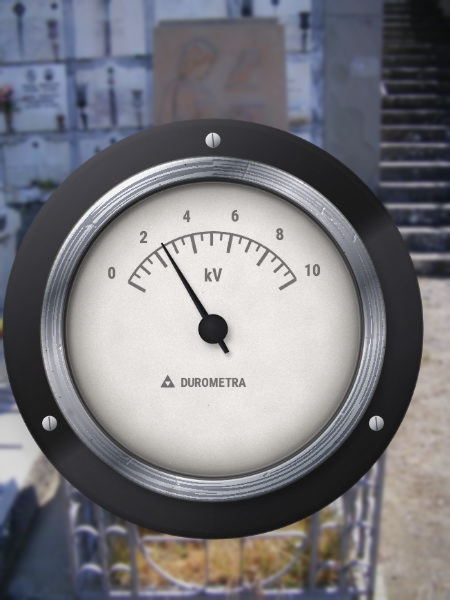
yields 2.5 kV
